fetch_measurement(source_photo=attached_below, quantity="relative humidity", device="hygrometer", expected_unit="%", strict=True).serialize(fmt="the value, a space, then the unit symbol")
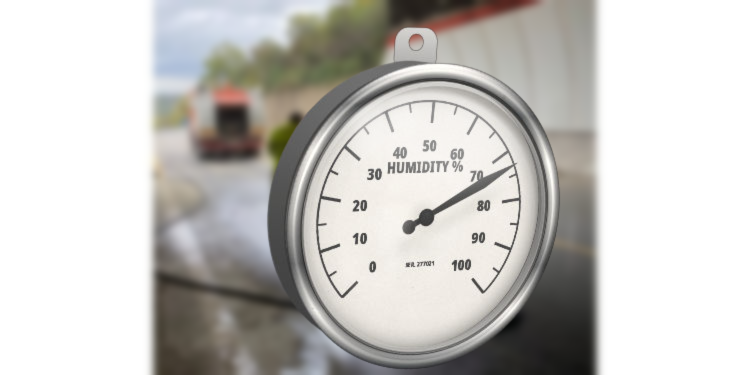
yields 72.5 %
